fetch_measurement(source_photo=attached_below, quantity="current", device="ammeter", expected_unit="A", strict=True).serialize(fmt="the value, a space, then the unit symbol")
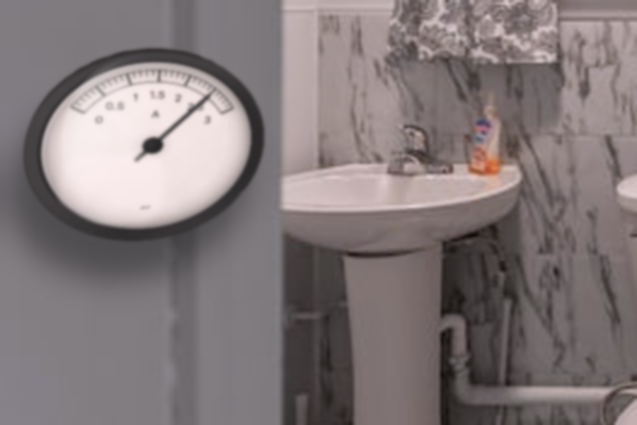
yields 2.5 A
